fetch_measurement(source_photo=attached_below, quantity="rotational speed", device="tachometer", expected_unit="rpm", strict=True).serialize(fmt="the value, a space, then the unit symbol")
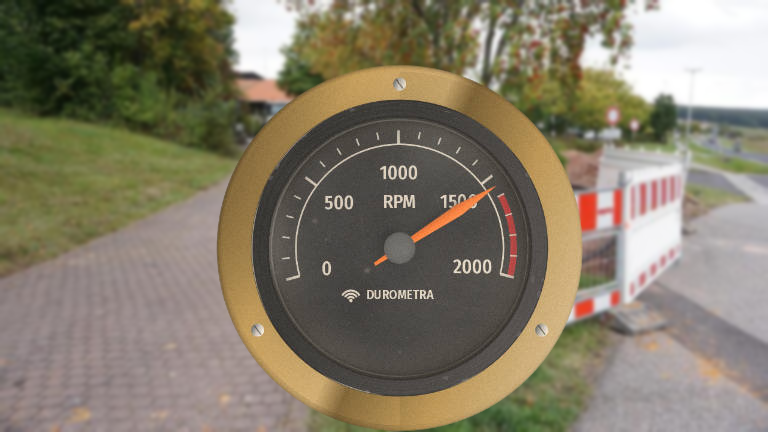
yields 1550 rpm
